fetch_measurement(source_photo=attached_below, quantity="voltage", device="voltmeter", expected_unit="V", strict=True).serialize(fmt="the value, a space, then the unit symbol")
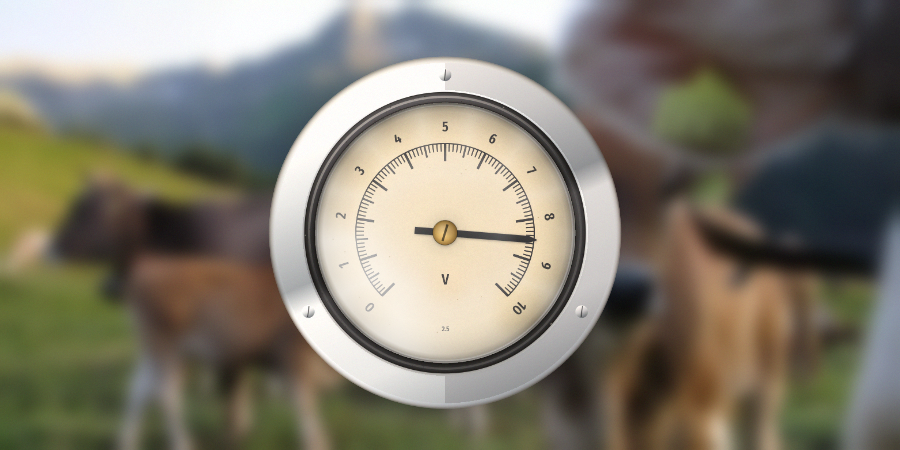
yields 8.5 V
